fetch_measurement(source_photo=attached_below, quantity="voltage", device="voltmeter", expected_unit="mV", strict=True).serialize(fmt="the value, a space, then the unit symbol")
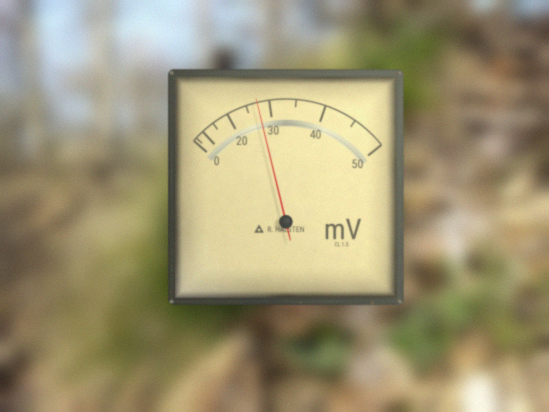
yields 27.5 mV
